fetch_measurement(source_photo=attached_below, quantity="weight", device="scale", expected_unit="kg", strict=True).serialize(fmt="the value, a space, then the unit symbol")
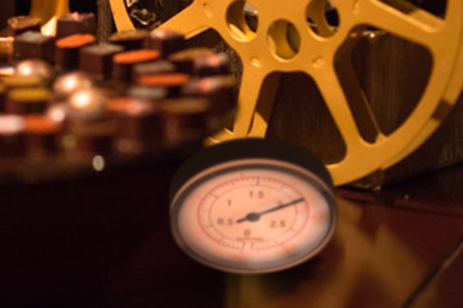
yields 2 kg
